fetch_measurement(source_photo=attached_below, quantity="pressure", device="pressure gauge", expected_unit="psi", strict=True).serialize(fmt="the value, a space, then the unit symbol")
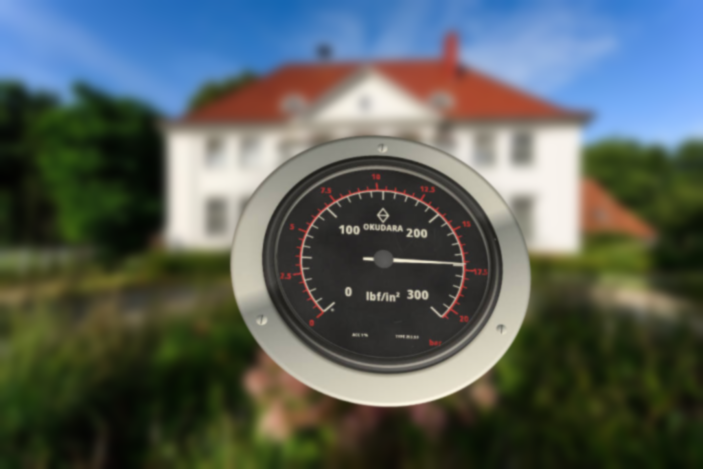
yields 250 psi
